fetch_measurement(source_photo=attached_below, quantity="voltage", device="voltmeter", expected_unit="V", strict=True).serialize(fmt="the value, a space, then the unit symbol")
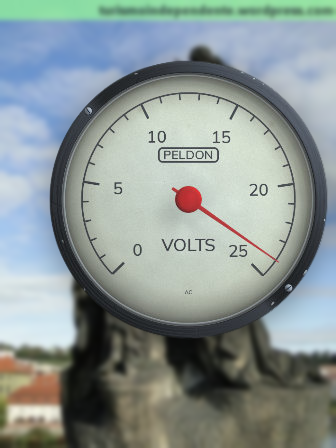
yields 24 V
